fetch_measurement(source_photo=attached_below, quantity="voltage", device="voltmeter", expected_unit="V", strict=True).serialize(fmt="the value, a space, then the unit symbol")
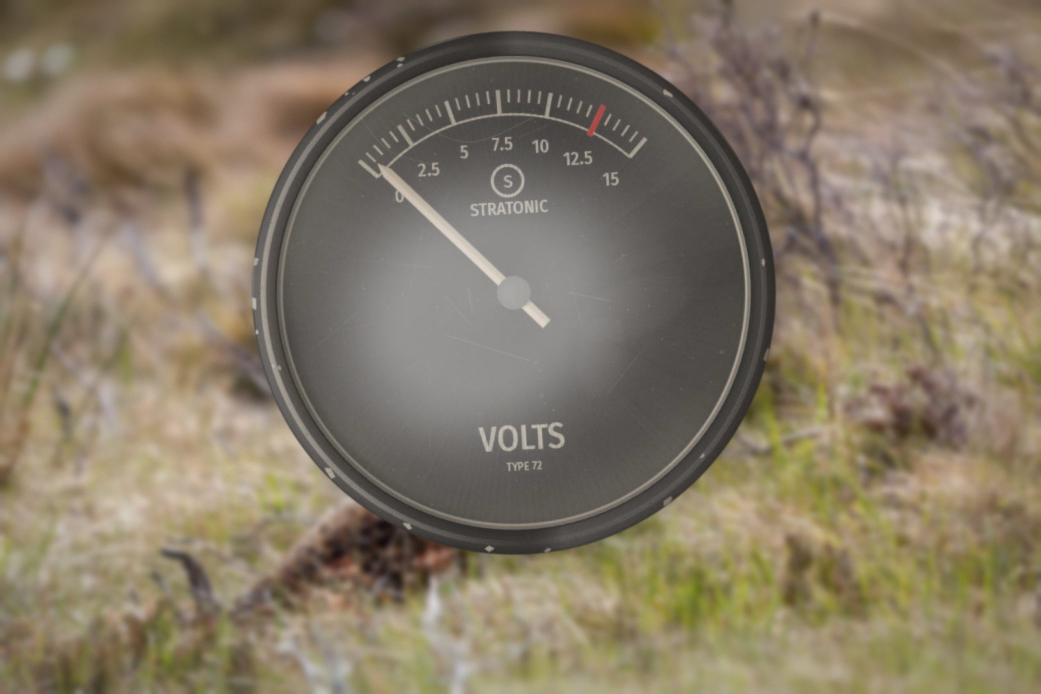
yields 0.5 V
